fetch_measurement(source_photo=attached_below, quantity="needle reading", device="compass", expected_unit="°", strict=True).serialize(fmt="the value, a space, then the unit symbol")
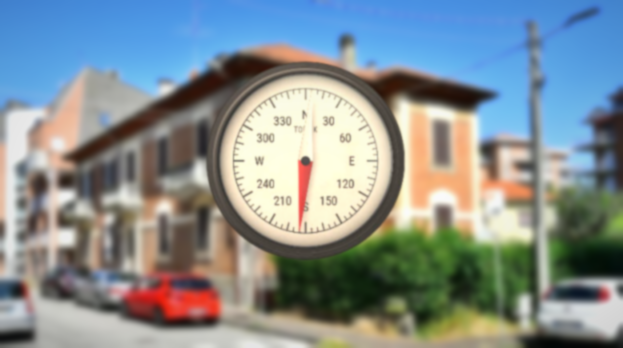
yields 185 °
